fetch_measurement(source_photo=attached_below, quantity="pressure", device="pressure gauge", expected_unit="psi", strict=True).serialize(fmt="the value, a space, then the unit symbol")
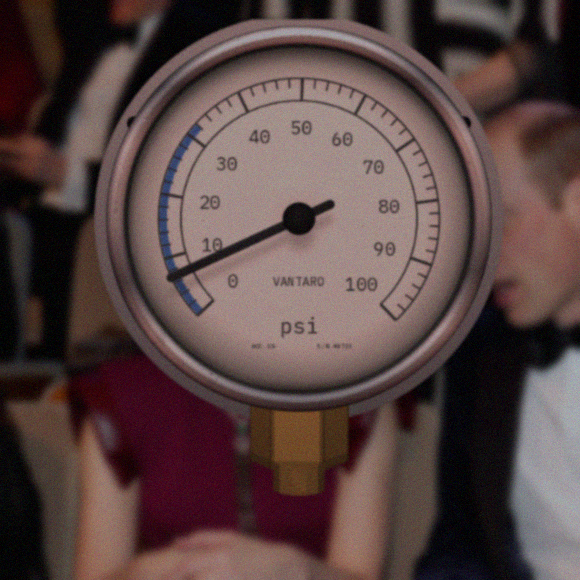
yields 7 psi
